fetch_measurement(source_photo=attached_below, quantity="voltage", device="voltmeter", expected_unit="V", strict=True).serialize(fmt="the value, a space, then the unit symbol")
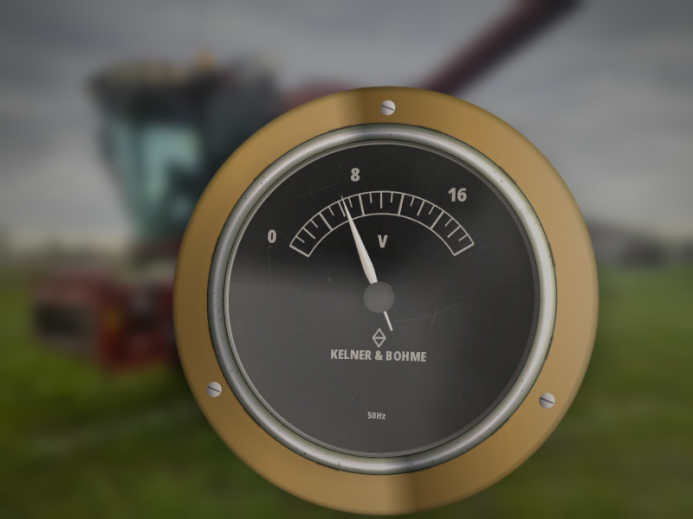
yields 6.5 V
